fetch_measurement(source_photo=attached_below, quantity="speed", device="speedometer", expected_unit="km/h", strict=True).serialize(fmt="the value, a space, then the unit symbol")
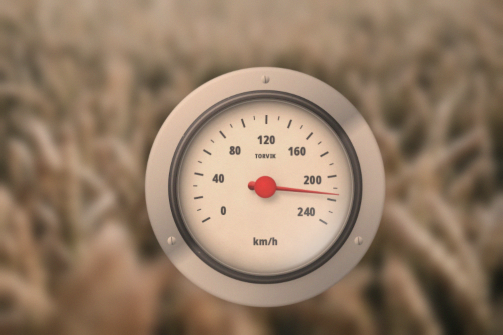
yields 215 km/h
